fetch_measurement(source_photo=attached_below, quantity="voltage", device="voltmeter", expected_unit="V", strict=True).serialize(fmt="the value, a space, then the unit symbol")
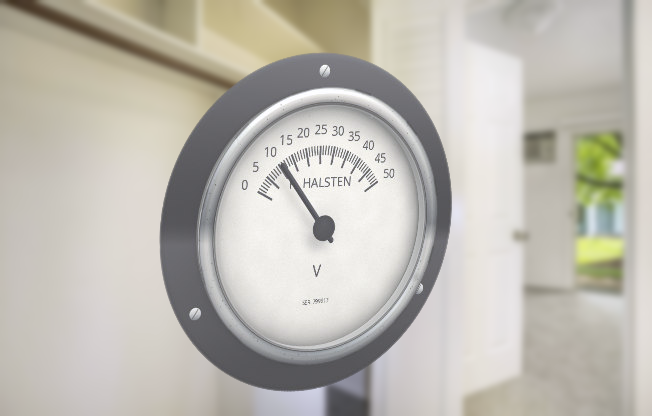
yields 10 V
